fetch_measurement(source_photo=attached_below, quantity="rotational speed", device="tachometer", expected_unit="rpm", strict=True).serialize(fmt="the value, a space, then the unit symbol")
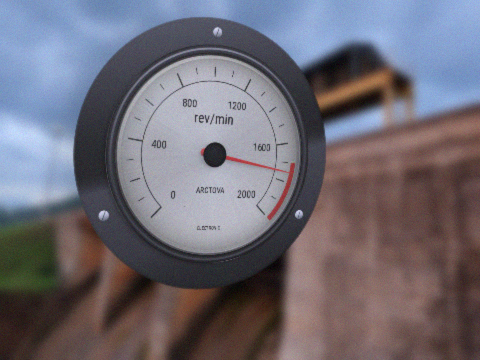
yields 1750 rpm
